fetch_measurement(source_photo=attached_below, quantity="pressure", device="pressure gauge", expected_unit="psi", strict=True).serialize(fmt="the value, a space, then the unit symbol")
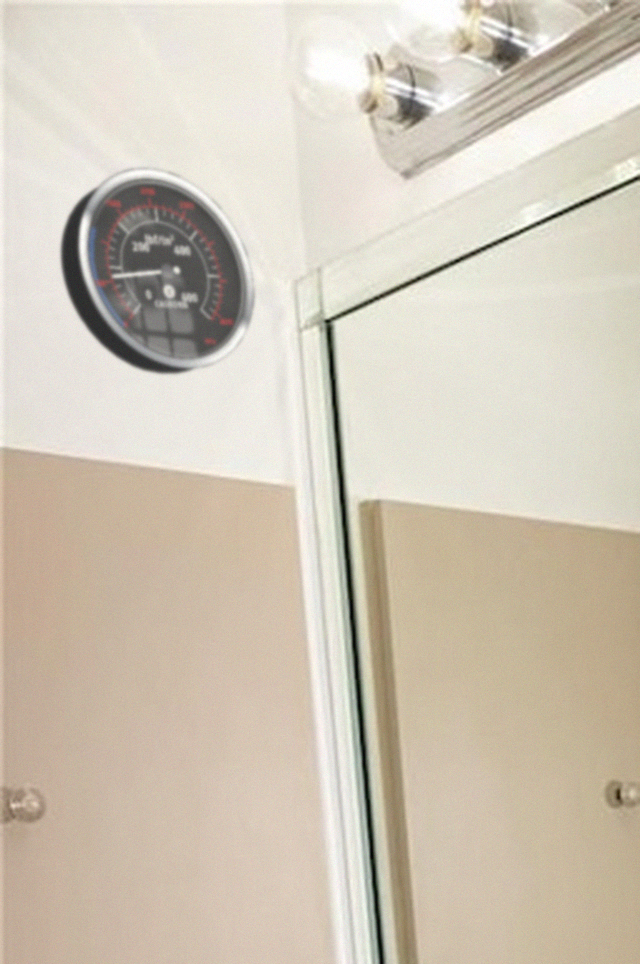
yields 80 psi
